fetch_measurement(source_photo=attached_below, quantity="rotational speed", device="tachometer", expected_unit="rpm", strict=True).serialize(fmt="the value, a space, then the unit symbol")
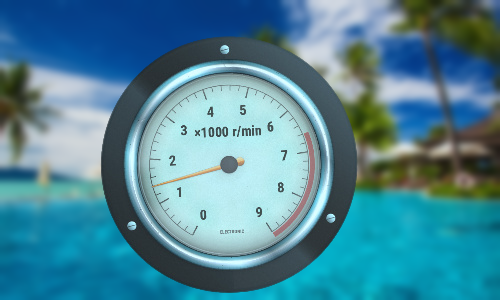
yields 1400 rpm
